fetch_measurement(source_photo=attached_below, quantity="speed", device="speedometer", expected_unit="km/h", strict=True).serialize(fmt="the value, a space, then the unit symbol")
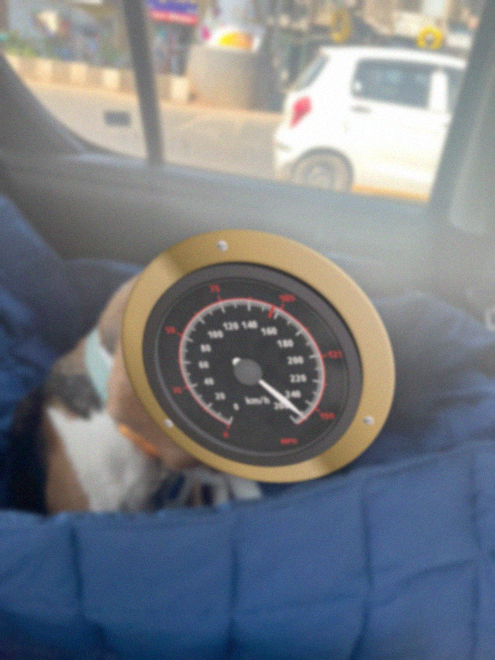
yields 250 km/h
